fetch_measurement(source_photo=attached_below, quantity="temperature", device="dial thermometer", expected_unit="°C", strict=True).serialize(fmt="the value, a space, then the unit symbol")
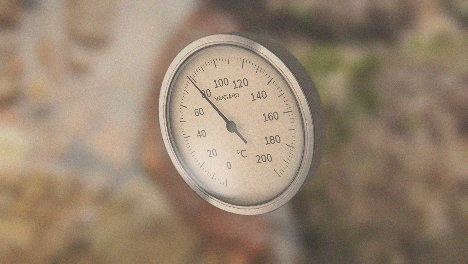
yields 80 °C
